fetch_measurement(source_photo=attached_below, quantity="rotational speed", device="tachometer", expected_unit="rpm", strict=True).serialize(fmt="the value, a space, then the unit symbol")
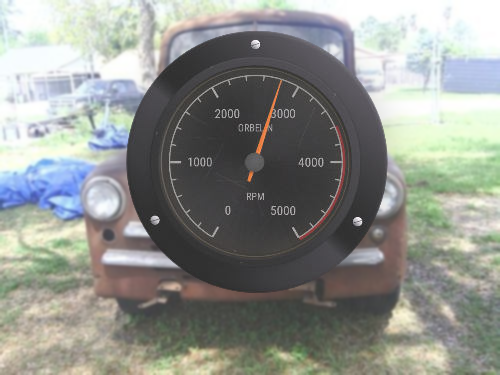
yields 2800 rpm
